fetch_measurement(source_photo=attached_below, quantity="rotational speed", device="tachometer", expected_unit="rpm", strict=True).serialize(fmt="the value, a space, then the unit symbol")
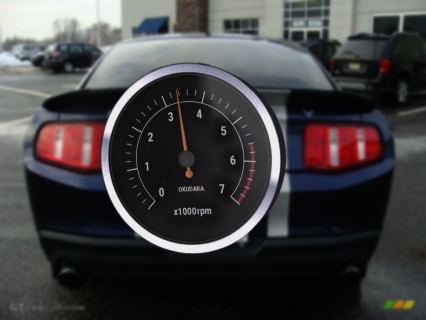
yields 3400 rpm
